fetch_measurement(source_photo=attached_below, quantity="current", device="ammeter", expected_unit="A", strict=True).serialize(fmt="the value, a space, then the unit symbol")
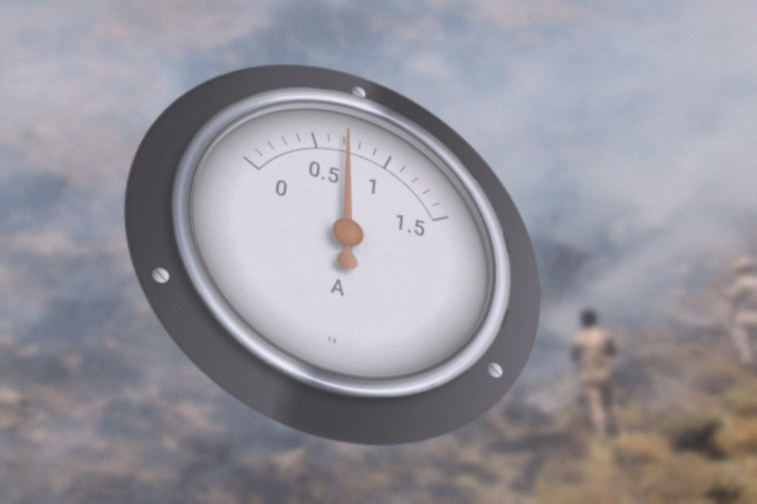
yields 0.7 A
